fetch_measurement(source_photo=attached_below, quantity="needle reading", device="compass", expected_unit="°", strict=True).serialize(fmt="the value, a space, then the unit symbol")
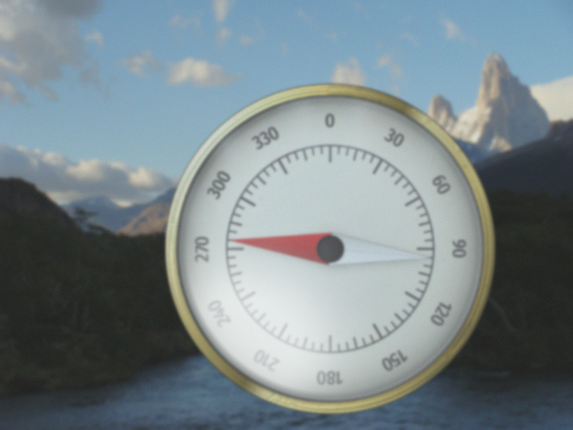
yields 275 °
